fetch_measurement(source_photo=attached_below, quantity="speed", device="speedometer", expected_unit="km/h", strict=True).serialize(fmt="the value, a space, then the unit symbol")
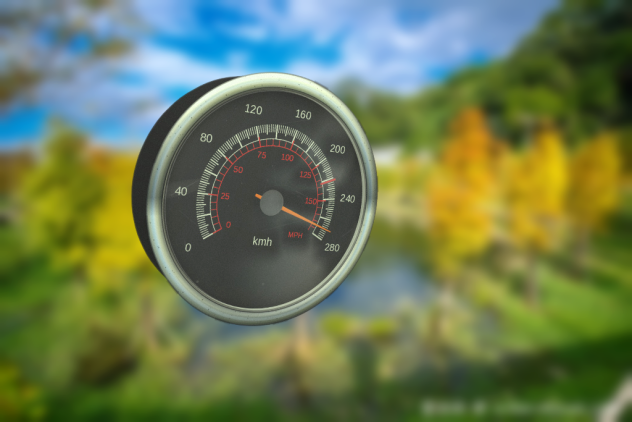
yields 270 km/h
